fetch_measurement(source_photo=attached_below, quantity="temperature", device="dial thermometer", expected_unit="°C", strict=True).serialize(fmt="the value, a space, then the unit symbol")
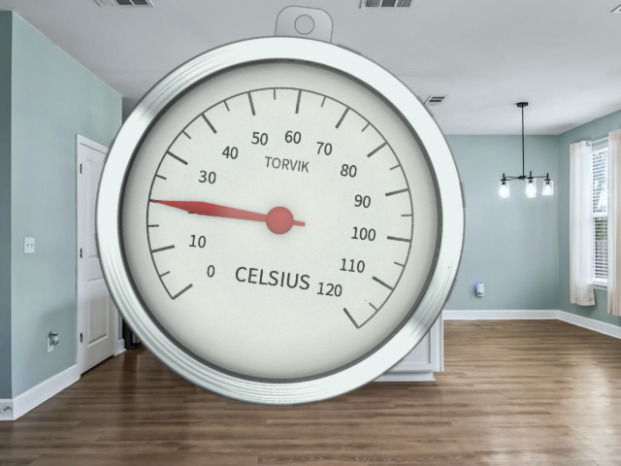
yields 20 °C
